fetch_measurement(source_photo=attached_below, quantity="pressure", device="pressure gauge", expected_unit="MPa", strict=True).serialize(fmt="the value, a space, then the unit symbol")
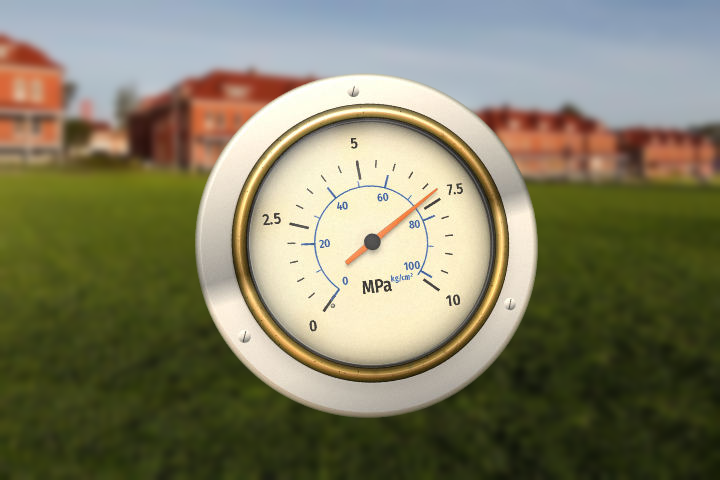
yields 7.25 MPa
